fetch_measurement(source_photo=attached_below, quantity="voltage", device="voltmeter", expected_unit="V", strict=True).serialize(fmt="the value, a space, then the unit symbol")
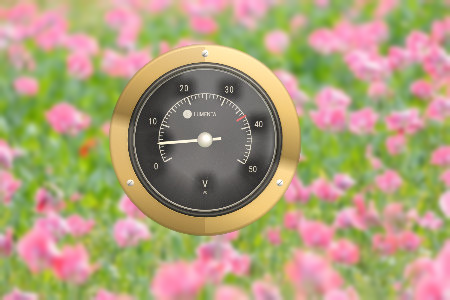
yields 5 V
